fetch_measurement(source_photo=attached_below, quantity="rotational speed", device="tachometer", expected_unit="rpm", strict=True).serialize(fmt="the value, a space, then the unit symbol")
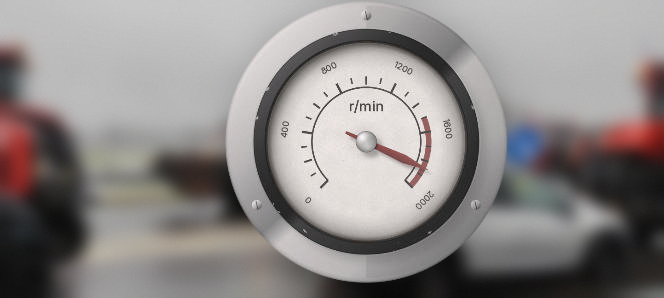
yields 1850 rpm
